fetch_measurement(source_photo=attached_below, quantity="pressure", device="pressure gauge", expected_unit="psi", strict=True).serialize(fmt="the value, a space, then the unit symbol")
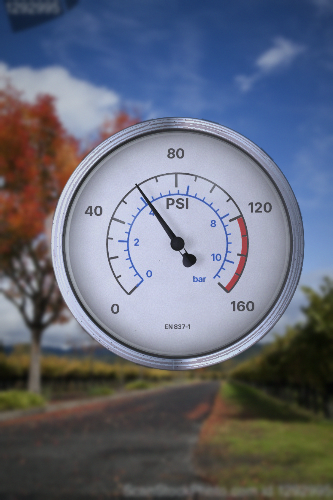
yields 60 psi
